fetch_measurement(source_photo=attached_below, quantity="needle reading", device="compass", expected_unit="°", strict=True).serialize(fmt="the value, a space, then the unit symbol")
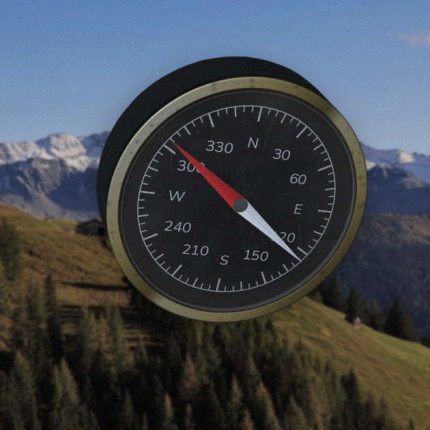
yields 305 °
